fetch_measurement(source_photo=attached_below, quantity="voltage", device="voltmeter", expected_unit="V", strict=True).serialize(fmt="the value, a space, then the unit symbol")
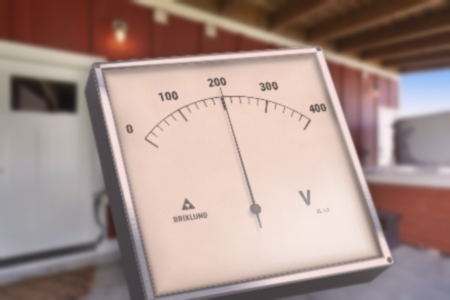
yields 200 V
